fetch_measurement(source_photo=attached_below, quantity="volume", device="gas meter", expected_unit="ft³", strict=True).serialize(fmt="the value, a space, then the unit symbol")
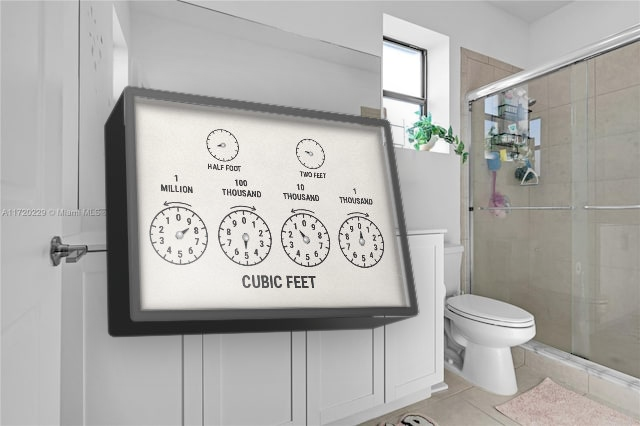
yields 851000 ft³
